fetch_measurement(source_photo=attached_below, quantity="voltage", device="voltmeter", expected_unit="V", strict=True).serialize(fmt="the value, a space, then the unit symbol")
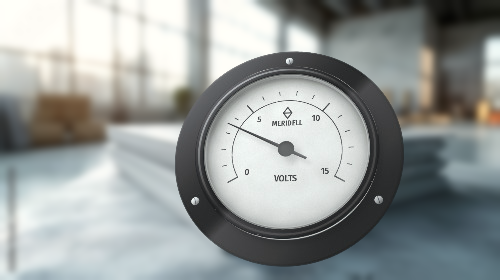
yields 3.5 V
